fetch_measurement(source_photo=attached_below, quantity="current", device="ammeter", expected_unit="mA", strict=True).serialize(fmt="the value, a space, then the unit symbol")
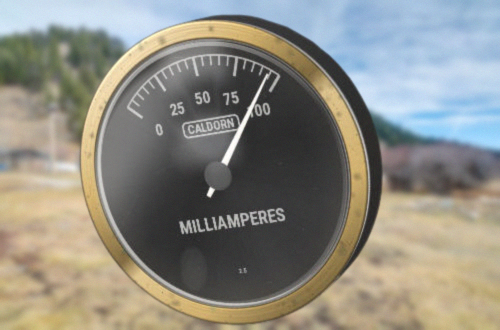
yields 95 mA
